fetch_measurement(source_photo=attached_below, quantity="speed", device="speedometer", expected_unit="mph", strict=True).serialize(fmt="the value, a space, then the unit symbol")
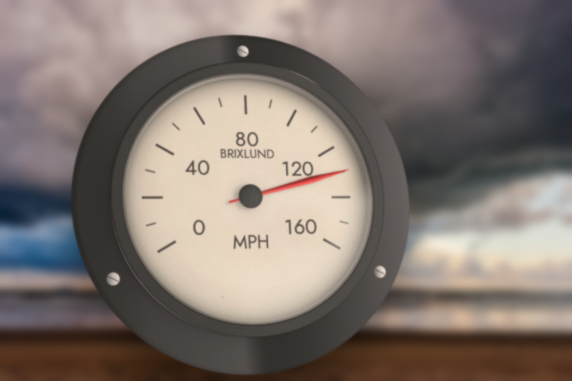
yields 130 mph
